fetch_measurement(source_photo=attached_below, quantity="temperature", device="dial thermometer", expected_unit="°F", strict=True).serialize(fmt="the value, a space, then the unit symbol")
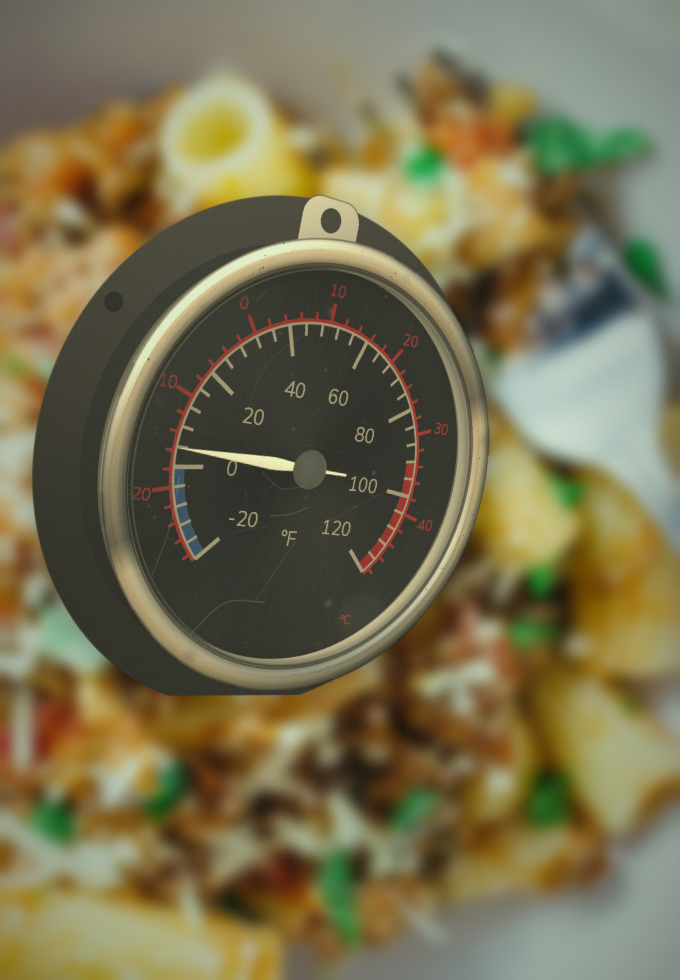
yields 4 °F
